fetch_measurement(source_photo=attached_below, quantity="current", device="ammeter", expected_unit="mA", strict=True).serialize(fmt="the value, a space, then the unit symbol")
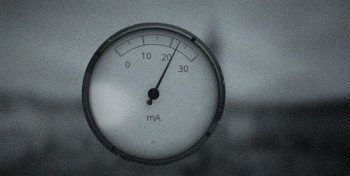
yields 22.5 mA
